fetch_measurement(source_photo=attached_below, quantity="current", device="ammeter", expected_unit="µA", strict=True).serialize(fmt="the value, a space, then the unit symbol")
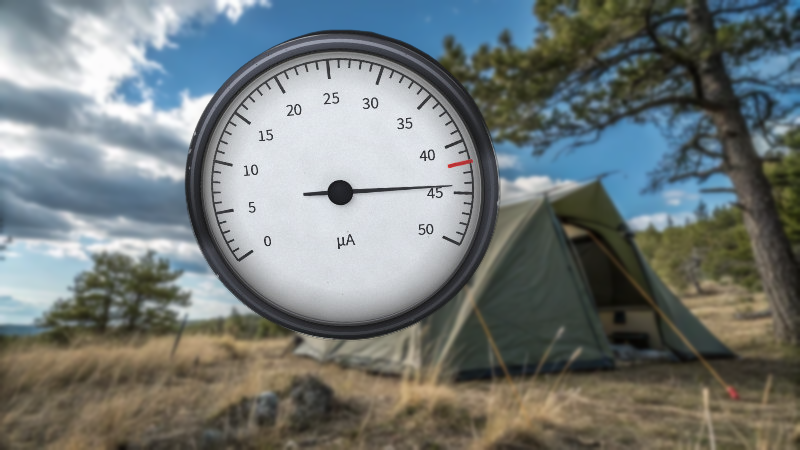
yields 44 µA
